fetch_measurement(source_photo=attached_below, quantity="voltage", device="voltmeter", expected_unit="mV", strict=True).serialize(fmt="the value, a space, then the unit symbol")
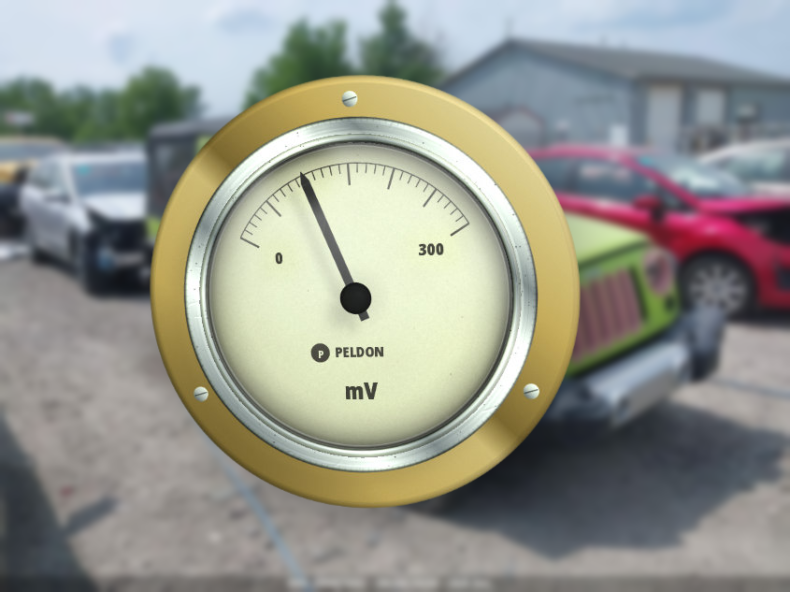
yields 100 mV
